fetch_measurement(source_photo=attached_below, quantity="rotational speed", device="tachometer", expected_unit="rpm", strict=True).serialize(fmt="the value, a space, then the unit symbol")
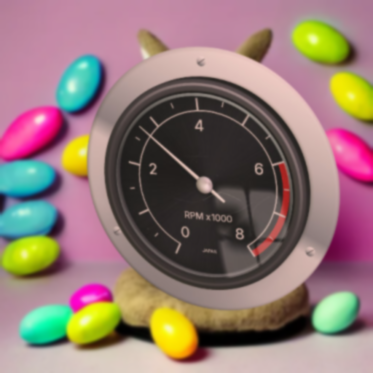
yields 2750 rpm
